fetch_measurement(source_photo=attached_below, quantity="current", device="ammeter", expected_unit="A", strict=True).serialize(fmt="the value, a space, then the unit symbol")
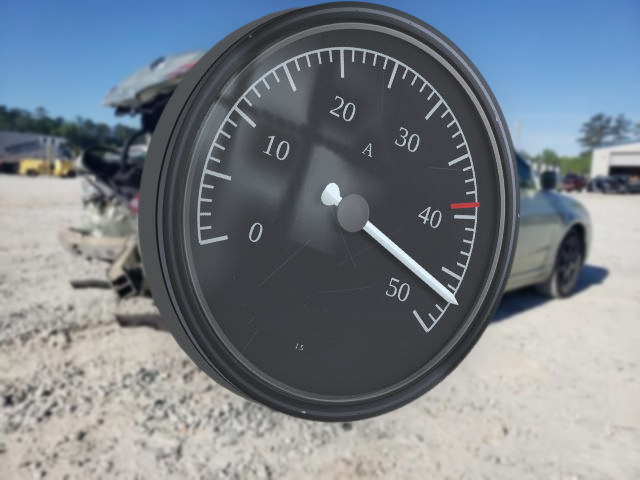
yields 47 A
